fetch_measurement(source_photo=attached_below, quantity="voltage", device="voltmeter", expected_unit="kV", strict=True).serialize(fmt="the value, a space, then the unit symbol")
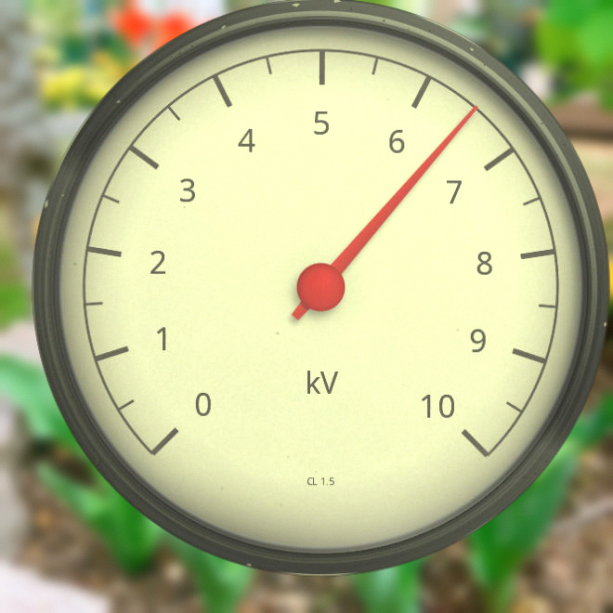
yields 6.5 kV
